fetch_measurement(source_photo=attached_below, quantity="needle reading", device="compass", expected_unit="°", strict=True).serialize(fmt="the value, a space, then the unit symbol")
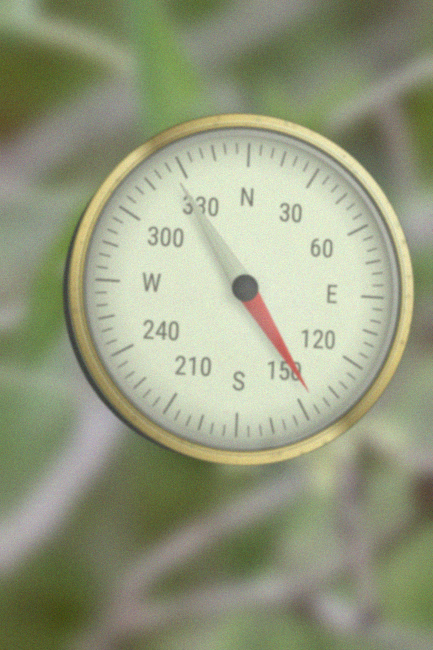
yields 145 °
